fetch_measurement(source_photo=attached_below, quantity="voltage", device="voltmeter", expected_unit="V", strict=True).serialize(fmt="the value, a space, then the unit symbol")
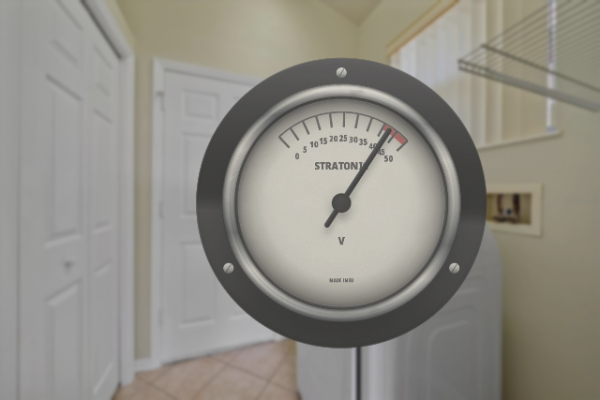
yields 42.5 V
